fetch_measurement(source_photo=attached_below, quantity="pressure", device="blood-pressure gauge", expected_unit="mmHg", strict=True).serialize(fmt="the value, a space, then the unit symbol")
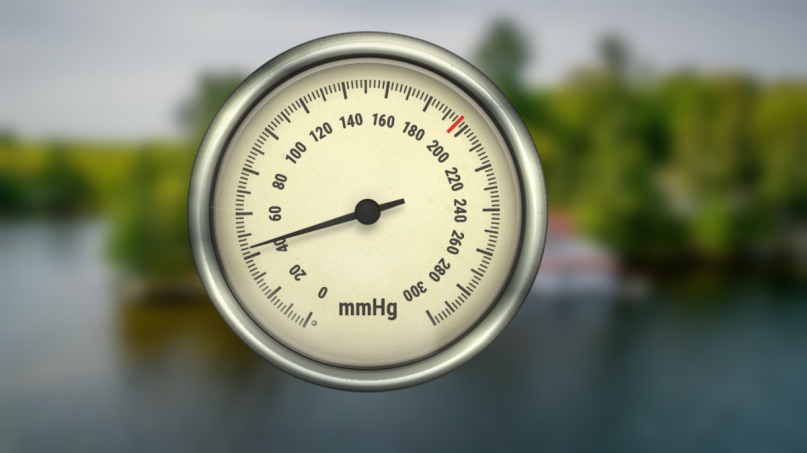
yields 44 mmHg
